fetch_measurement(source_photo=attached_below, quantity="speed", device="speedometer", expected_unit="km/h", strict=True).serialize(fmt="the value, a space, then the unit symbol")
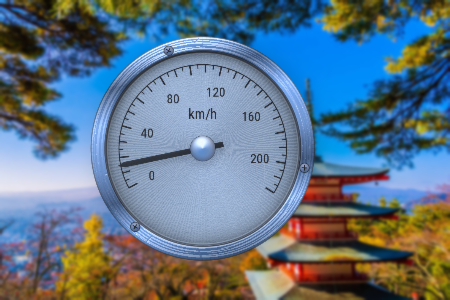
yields 15 km/h
